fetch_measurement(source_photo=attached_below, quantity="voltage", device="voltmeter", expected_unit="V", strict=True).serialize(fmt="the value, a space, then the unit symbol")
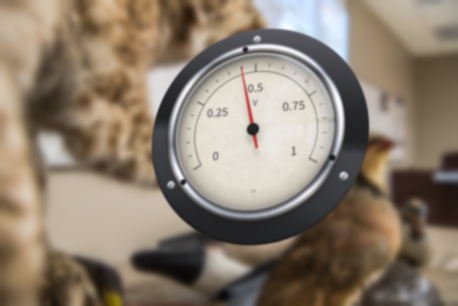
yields 0.45 V
